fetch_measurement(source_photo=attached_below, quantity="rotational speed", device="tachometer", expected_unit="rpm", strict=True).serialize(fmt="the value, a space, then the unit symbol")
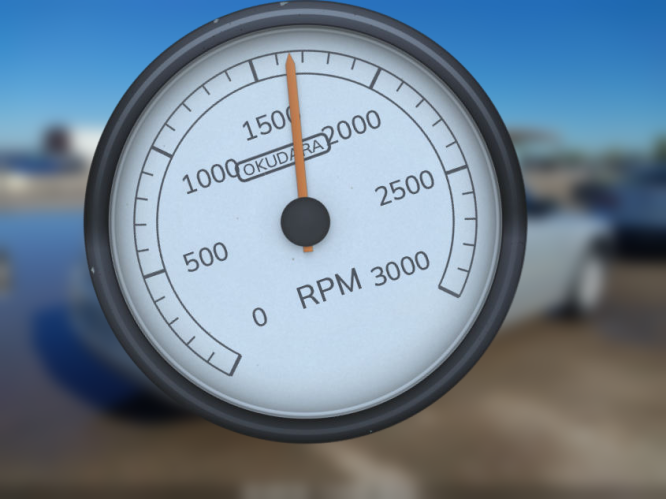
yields 1650 rpm
